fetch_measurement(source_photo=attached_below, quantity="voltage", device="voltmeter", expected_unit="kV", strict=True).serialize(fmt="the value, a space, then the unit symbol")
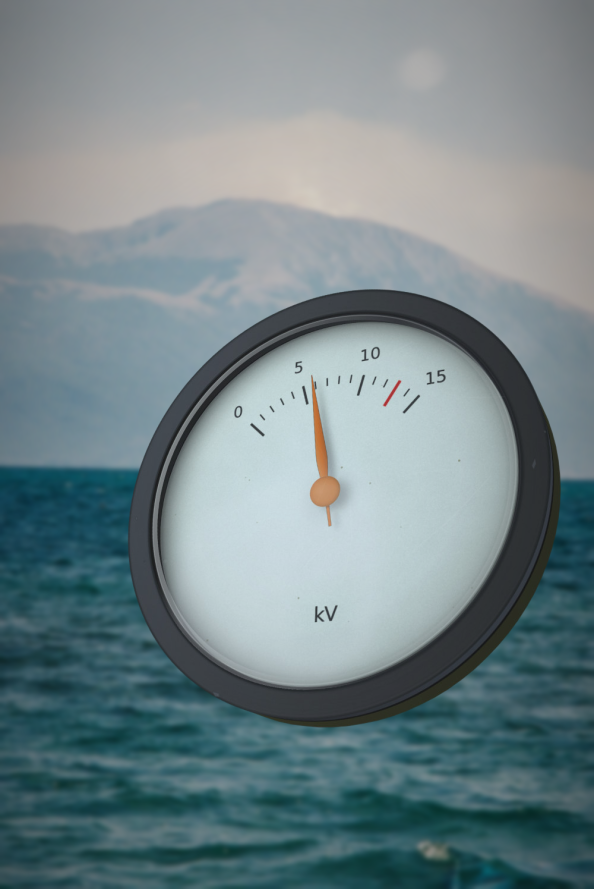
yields 6 kV
